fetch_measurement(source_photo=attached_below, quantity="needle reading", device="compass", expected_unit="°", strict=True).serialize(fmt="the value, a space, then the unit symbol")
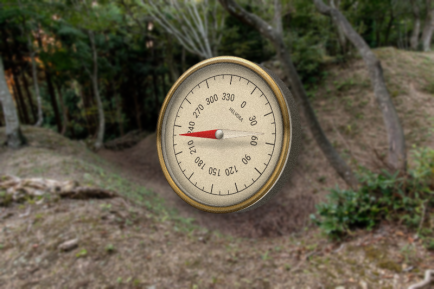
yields 230 °
